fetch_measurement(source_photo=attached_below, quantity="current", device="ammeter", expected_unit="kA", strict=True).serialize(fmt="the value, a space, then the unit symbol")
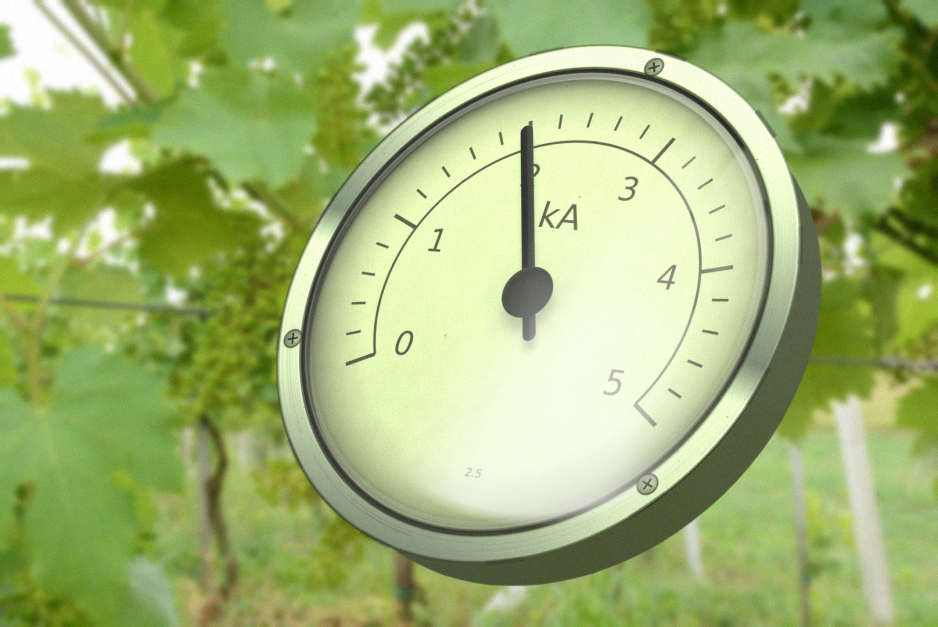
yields 2 kA
